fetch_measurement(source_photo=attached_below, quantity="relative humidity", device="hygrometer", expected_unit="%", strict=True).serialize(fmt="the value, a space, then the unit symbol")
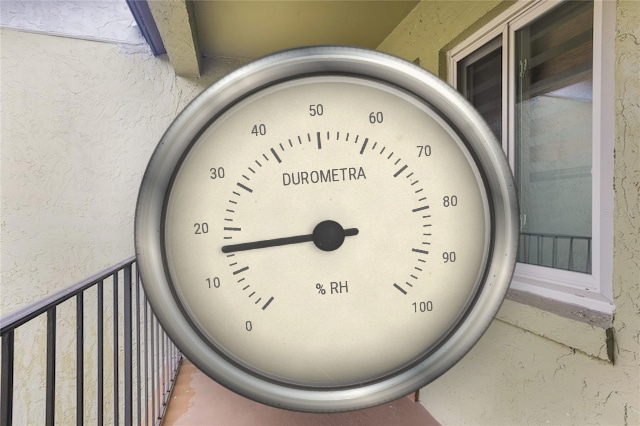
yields 16 %
